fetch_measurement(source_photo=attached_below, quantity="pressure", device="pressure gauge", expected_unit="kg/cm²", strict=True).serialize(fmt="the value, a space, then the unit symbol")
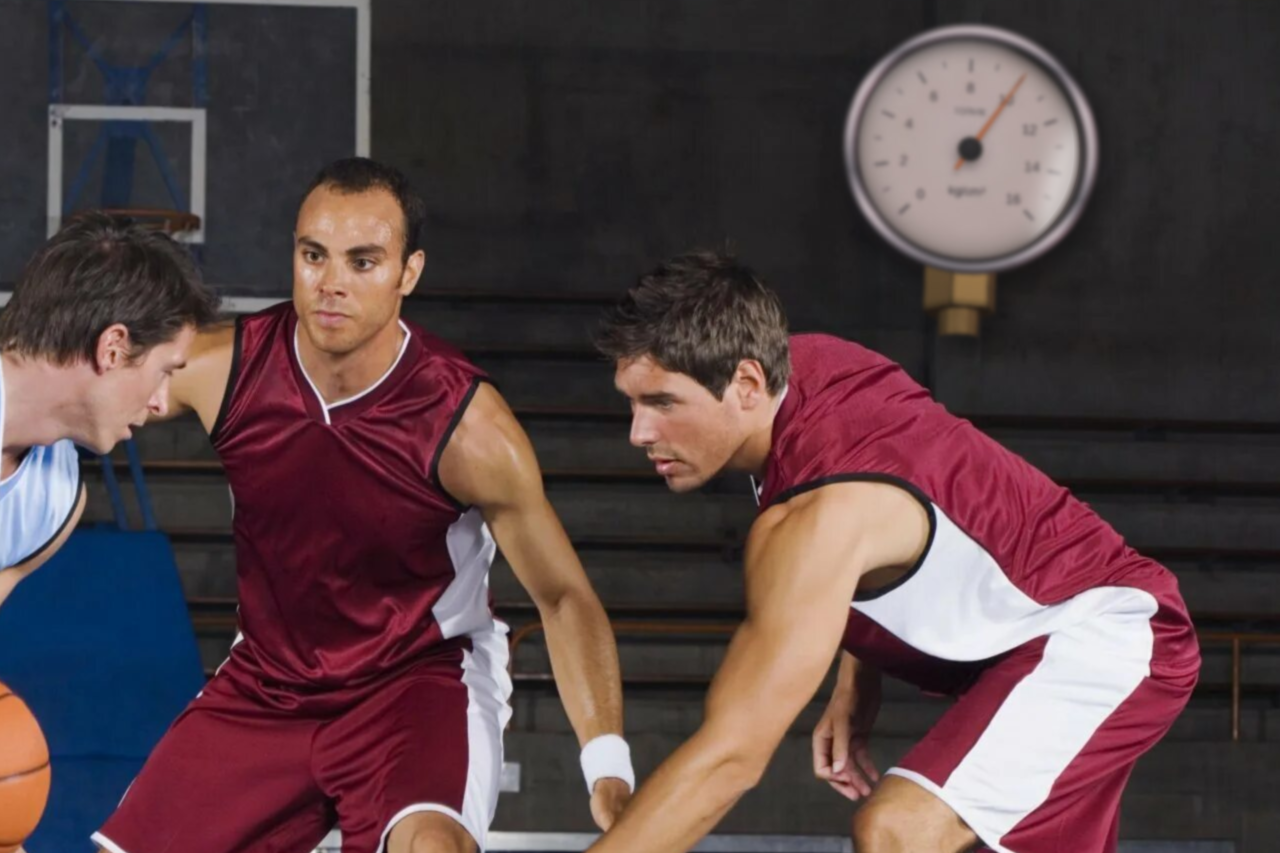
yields 10 kg/cm²
